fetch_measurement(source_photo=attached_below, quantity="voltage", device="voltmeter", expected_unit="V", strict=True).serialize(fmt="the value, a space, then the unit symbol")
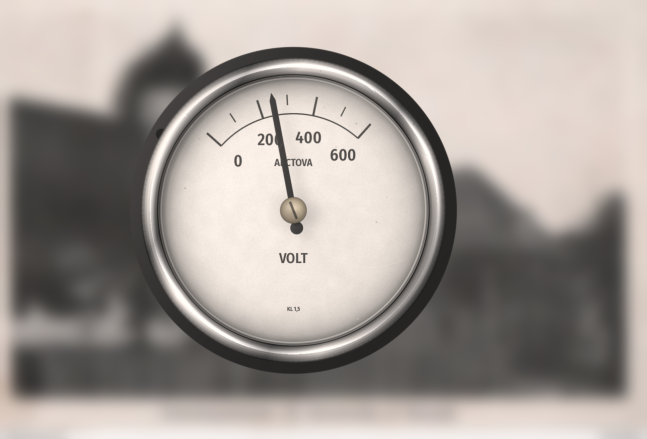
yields 250 V
